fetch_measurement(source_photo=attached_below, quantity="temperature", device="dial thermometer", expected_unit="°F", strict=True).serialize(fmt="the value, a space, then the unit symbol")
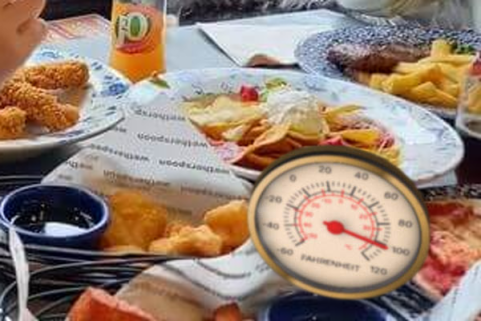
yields 100 °F
